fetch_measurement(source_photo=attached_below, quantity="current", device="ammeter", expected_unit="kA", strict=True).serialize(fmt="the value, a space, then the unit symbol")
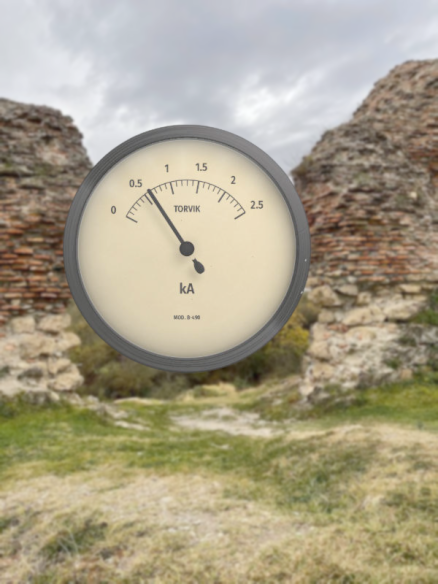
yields 0.6 kA
